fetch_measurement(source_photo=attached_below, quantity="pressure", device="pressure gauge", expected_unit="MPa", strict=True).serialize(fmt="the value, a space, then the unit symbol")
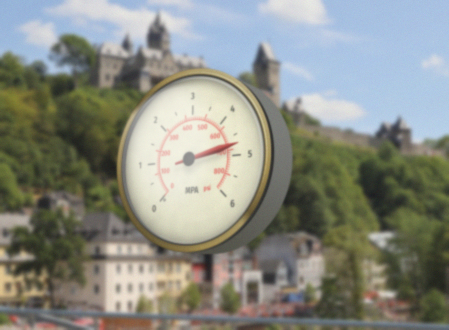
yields 4.75 MPa
